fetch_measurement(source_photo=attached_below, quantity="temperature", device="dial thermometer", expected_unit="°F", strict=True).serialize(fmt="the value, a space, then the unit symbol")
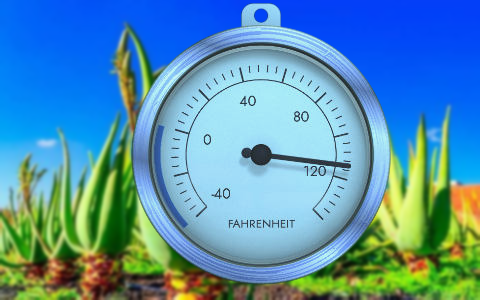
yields 114 °F
